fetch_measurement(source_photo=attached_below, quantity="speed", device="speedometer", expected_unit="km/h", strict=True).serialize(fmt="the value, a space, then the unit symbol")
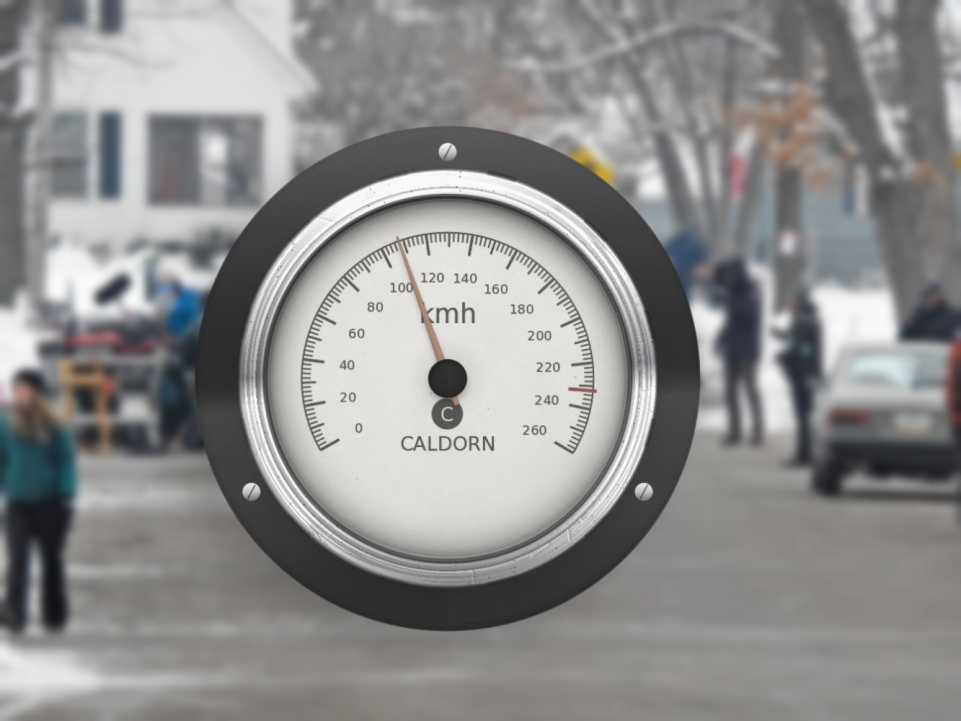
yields 108 km/h
